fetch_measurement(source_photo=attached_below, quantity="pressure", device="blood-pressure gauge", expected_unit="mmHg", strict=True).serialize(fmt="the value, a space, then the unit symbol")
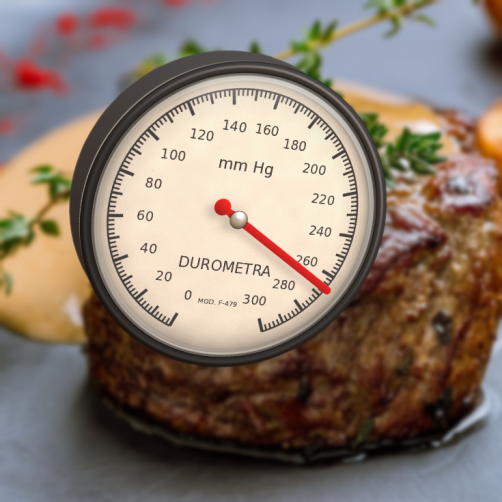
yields 266 mmHg
